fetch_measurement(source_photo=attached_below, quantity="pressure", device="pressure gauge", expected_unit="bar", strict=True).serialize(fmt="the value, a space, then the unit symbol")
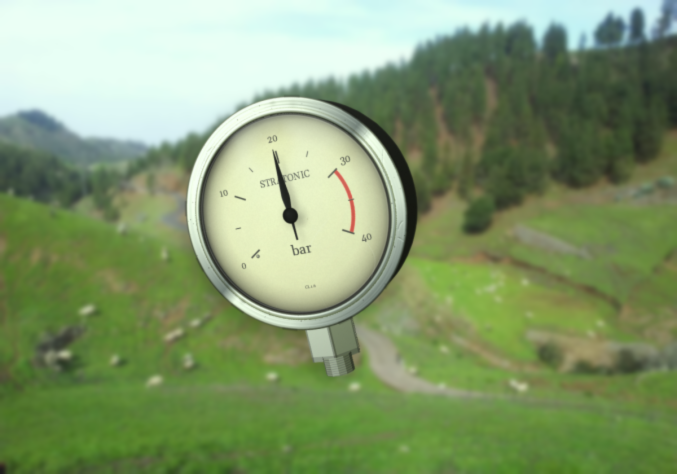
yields 20 bar
